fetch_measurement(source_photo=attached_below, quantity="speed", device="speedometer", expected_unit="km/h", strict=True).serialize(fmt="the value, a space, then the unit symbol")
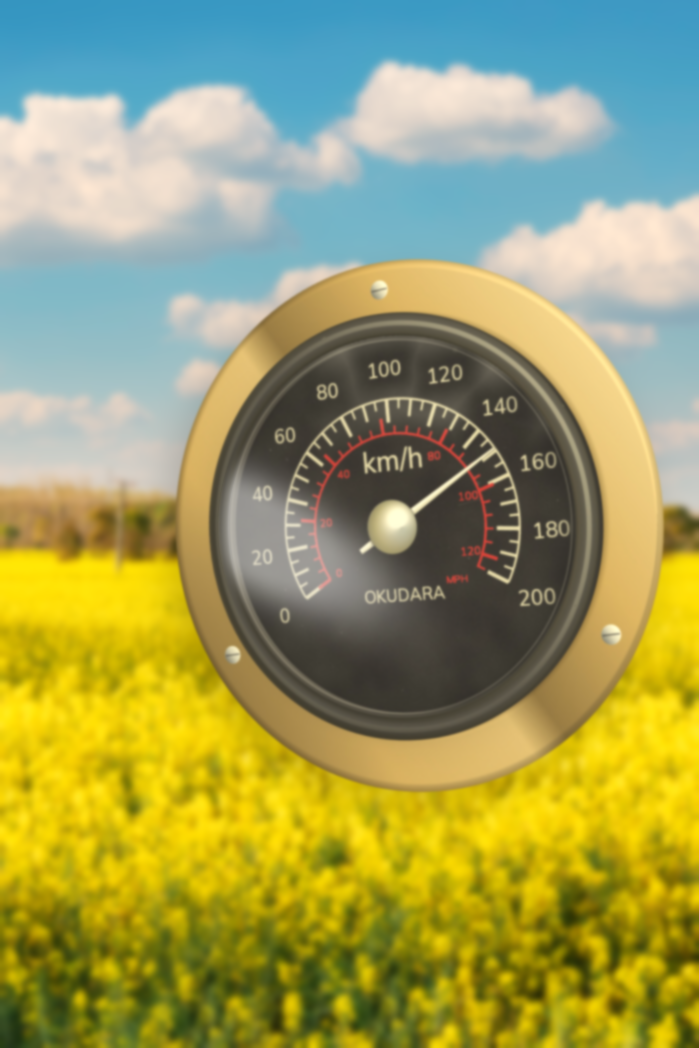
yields 150 km/h
